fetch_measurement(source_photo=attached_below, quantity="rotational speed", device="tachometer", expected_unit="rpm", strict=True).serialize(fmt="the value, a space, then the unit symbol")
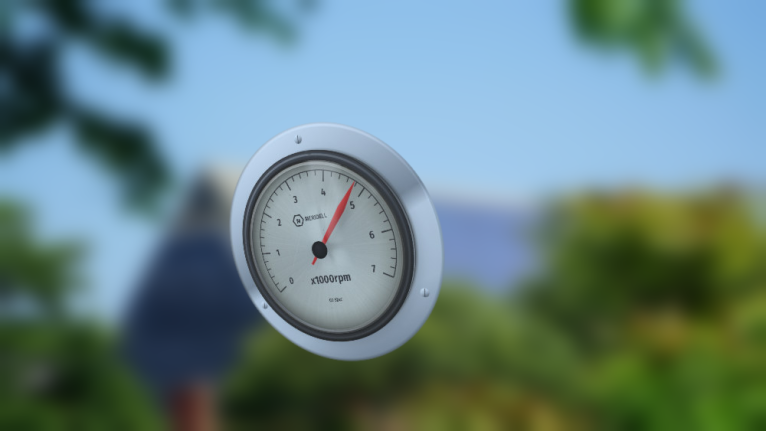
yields 4800 rpm
